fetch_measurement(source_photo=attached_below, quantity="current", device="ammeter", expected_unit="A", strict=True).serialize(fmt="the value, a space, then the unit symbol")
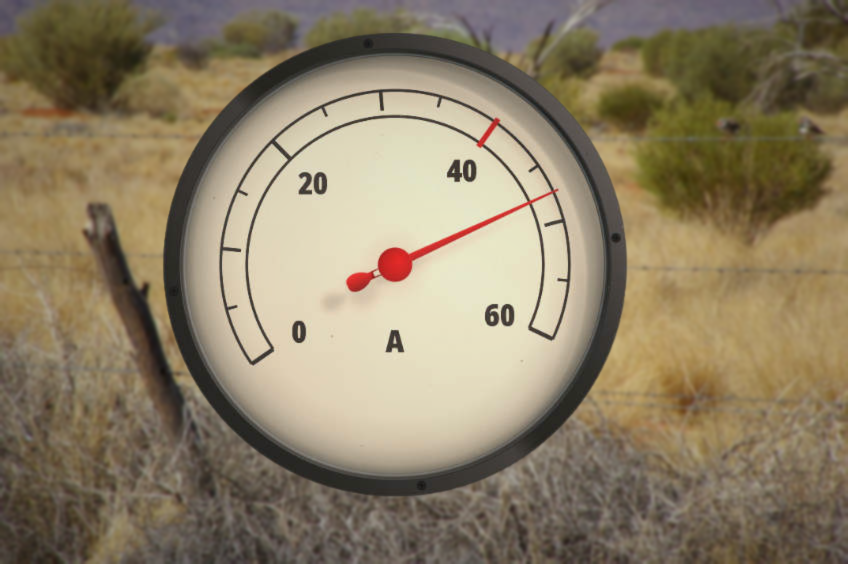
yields 47.5 A
